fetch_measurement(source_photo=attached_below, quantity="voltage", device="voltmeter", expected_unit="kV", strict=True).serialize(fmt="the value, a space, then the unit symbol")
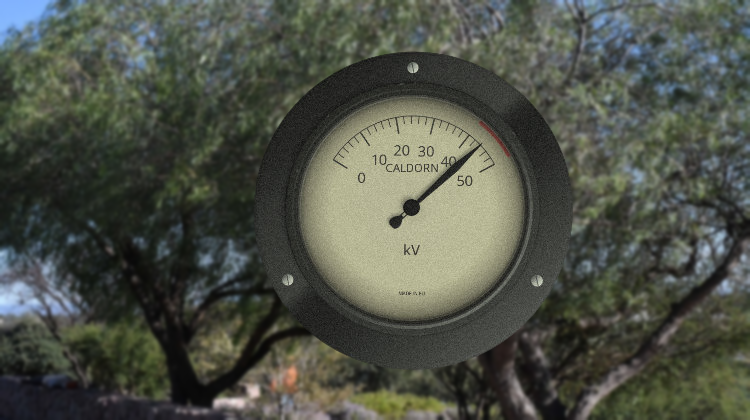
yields 44 kV
